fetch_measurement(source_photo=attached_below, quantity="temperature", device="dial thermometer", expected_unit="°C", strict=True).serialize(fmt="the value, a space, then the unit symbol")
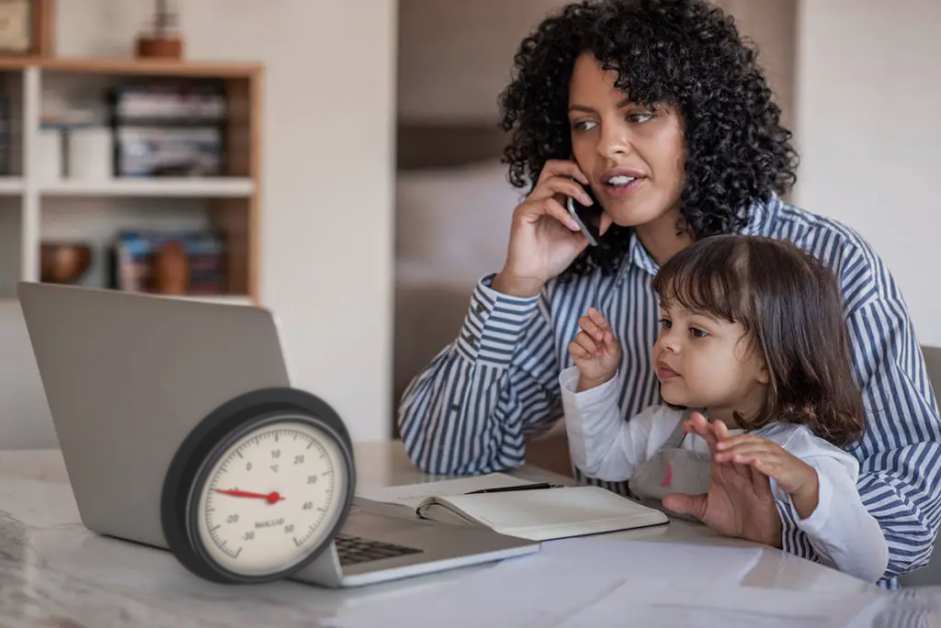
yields -10 °C
